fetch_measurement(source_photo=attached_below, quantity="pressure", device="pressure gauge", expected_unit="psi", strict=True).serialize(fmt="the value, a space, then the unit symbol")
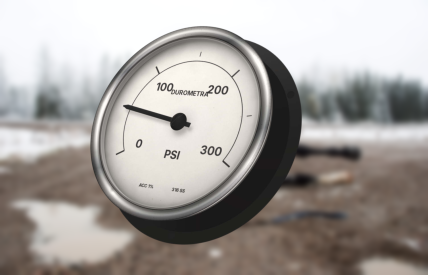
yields 50 psi
